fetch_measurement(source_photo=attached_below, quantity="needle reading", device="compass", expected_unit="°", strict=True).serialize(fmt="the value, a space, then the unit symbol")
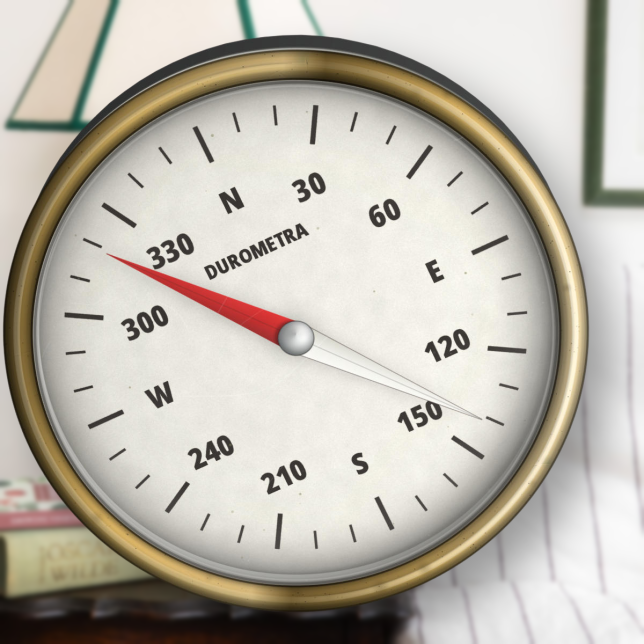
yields 320 °
